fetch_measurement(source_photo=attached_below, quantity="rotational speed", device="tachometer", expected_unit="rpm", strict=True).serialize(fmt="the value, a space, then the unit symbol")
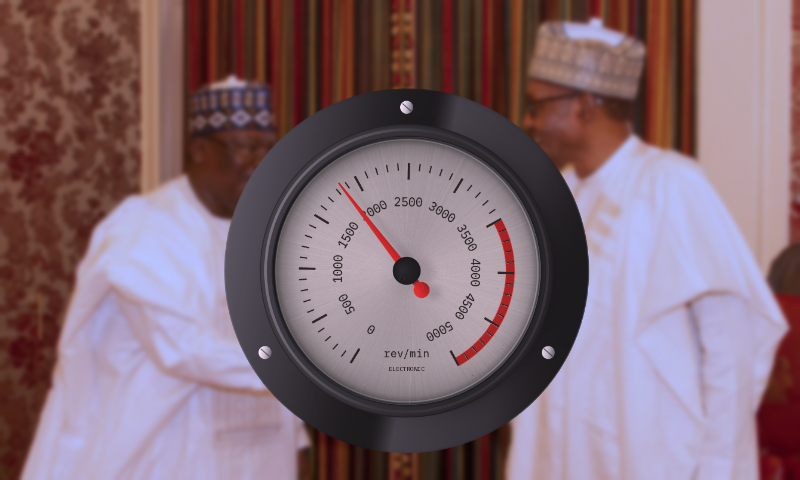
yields 1850 rpm
